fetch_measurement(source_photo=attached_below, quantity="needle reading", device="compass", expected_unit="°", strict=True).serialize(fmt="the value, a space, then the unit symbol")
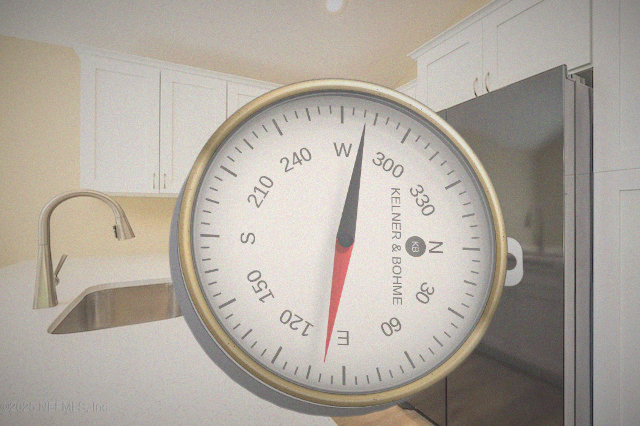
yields 100 °
